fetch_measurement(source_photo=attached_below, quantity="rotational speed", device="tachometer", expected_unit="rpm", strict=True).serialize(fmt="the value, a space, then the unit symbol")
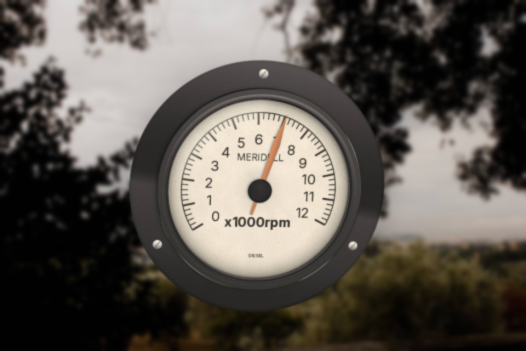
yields 7000 rpm
